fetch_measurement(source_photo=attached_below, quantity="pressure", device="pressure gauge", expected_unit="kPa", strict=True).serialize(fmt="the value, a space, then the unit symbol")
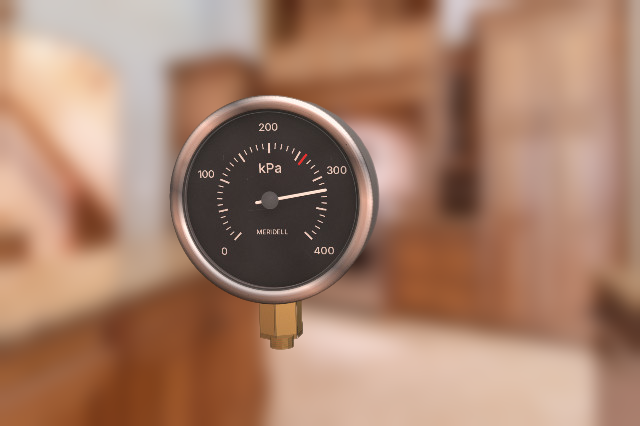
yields 320 kPa
